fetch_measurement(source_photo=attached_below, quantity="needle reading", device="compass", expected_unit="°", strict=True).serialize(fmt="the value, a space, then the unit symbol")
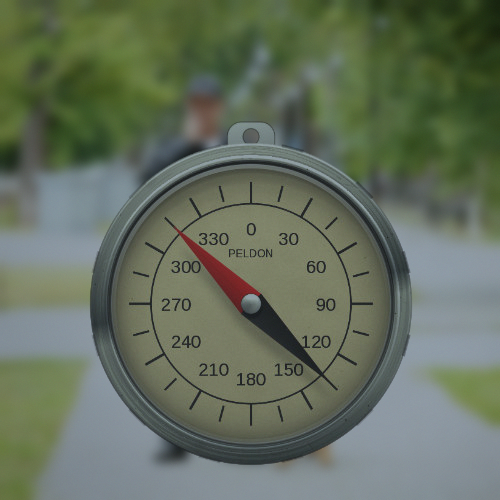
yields 315 °
